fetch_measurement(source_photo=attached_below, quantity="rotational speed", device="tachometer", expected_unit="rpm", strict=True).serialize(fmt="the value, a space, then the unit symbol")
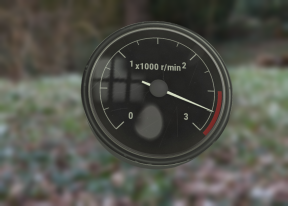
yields 2750 rpm
